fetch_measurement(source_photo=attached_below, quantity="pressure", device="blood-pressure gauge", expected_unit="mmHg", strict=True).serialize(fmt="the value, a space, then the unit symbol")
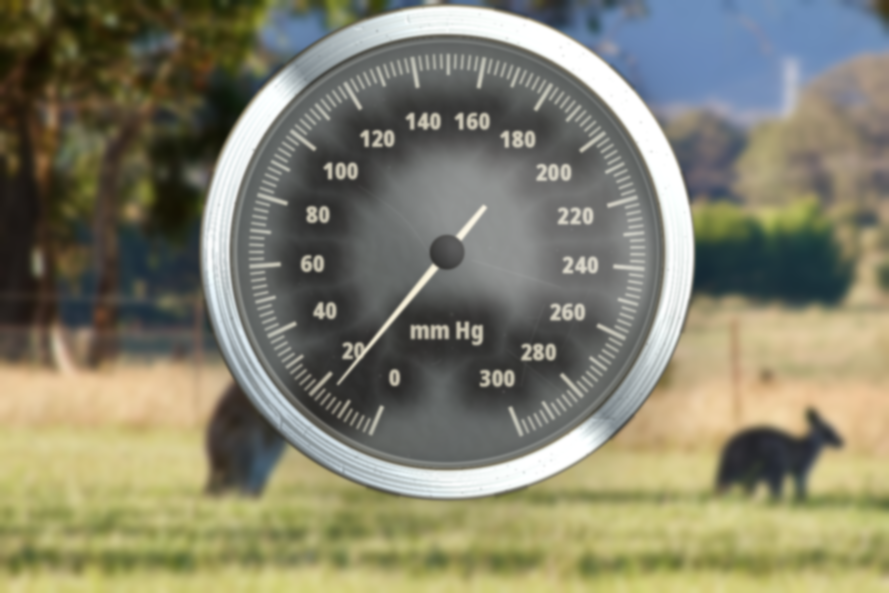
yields 16 mmHg
